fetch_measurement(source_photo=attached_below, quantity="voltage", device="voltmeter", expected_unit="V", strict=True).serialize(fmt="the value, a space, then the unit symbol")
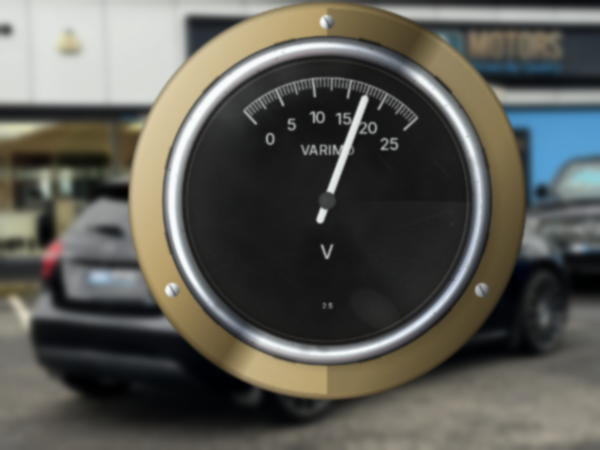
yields 17.5 V
